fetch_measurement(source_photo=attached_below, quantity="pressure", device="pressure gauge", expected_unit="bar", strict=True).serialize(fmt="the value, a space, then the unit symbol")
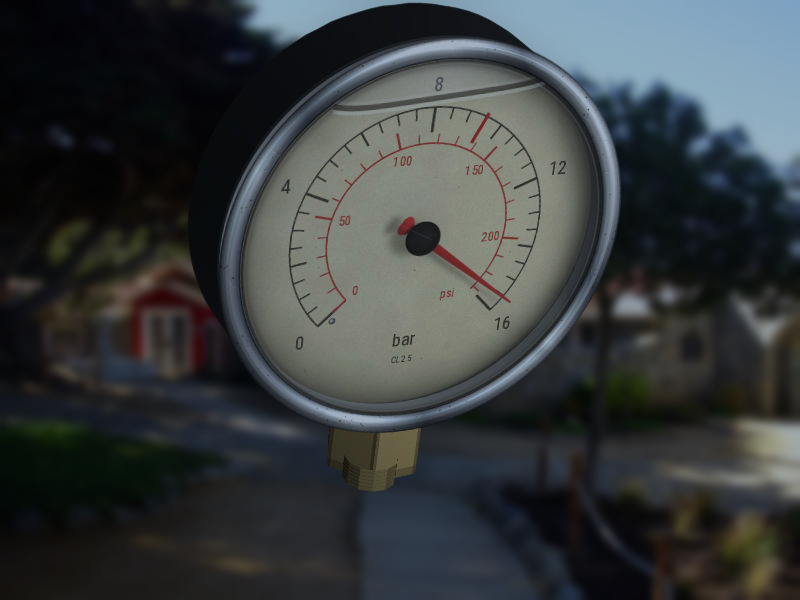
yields 15.5 bar
